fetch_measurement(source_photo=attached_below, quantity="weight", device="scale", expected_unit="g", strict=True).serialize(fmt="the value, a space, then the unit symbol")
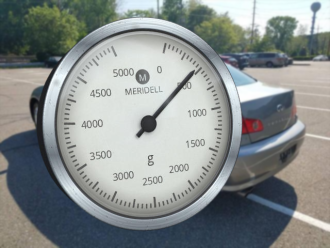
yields 450 g
